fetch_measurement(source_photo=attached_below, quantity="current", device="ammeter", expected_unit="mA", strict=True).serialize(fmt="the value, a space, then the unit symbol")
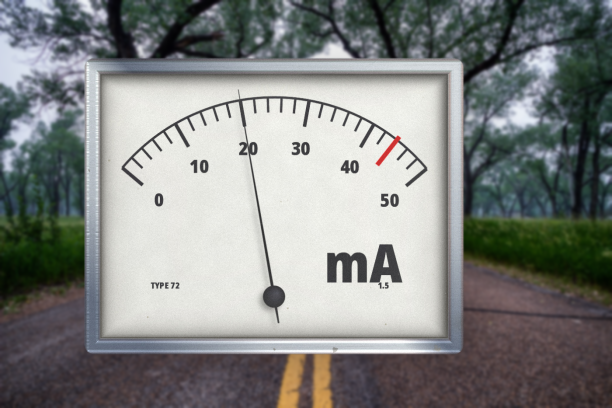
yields 20 mA
